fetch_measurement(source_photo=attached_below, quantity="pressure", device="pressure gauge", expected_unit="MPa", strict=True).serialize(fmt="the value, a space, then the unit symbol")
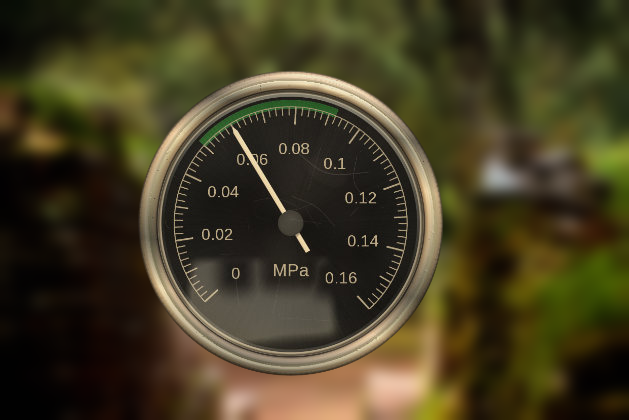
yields 0.06 MPa
